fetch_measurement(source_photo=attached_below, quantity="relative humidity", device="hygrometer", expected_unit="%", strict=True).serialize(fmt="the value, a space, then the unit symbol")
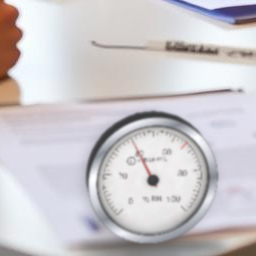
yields 40 %
